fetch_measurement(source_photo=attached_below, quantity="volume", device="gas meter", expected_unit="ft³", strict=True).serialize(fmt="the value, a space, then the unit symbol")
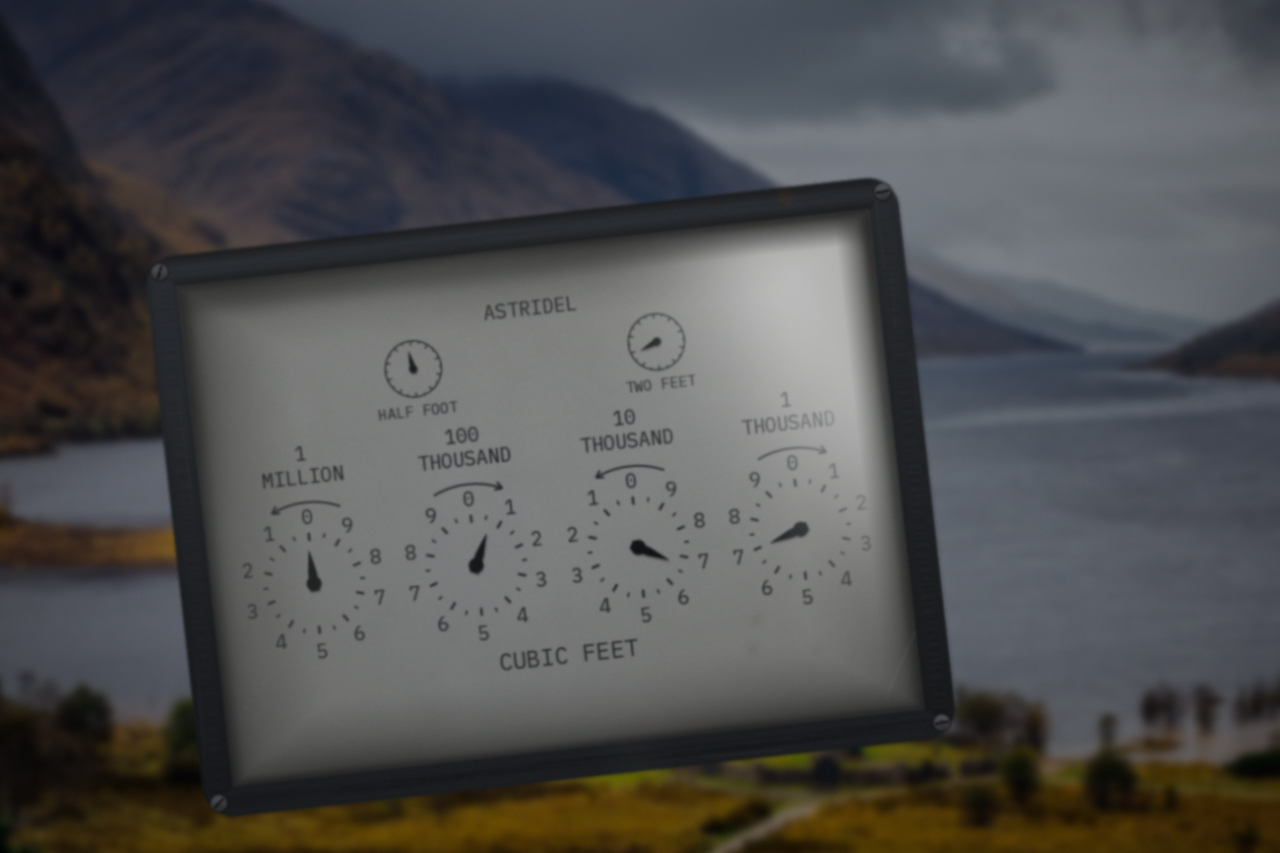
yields 6700 ft³
